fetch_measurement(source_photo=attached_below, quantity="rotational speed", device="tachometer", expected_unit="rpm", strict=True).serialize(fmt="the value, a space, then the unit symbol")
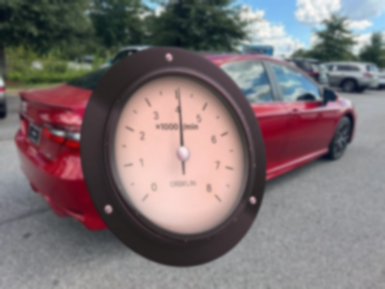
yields 4000 rpm
